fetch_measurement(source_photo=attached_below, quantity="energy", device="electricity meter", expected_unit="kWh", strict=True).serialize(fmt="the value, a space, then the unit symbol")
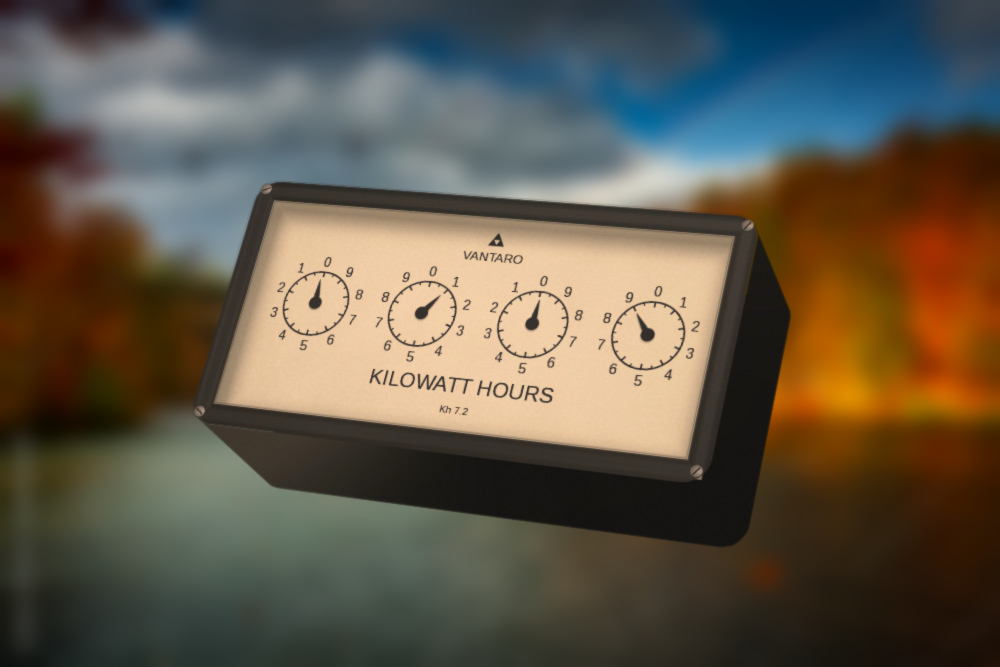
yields 99 kWh
